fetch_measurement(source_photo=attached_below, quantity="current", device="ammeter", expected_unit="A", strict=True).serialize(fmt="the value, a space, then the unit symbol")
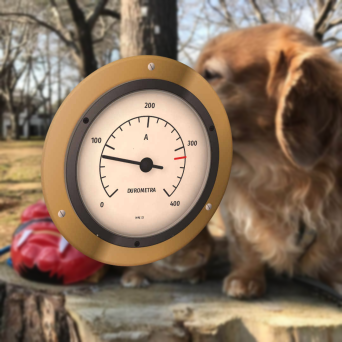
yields 80 A
